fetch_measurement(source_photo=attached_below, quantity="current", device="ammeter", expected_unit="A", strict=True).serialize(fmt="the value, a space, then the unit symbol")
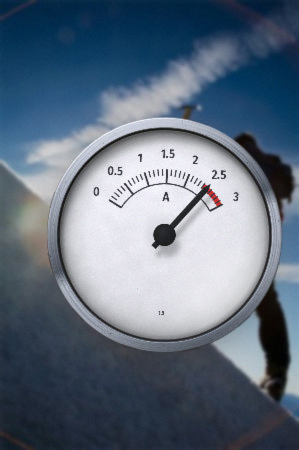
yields 2.5 A
